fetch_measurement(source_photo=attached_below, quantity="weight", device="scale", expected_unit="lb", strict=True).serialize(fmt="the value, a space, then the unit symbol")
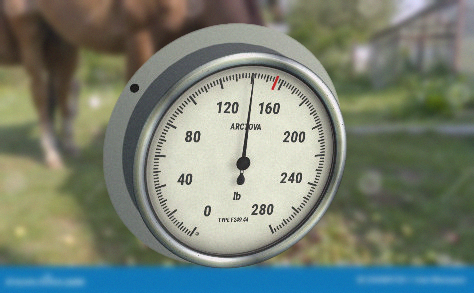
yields 140 lb
